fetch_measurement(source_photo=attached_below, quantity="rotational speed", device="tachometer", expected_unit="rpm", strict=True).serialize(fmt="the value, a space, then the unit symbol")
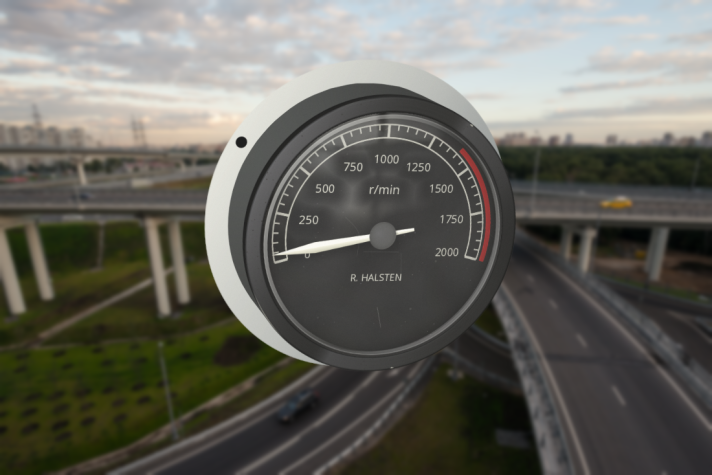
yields 50 rpm
